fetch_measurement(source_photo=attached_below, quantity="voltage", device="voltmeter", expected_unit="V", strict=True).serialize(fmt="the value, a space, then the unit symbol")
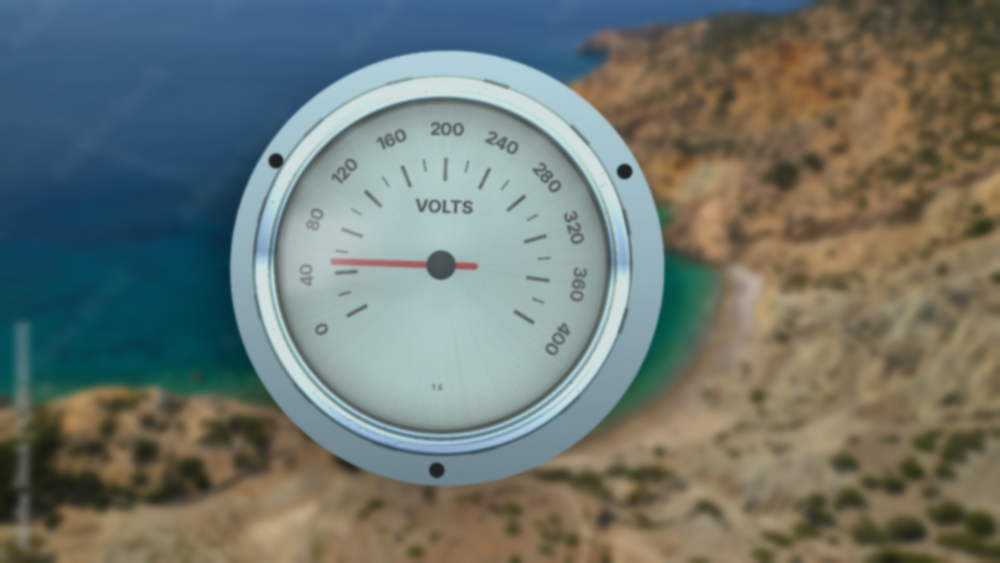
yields 50 V
